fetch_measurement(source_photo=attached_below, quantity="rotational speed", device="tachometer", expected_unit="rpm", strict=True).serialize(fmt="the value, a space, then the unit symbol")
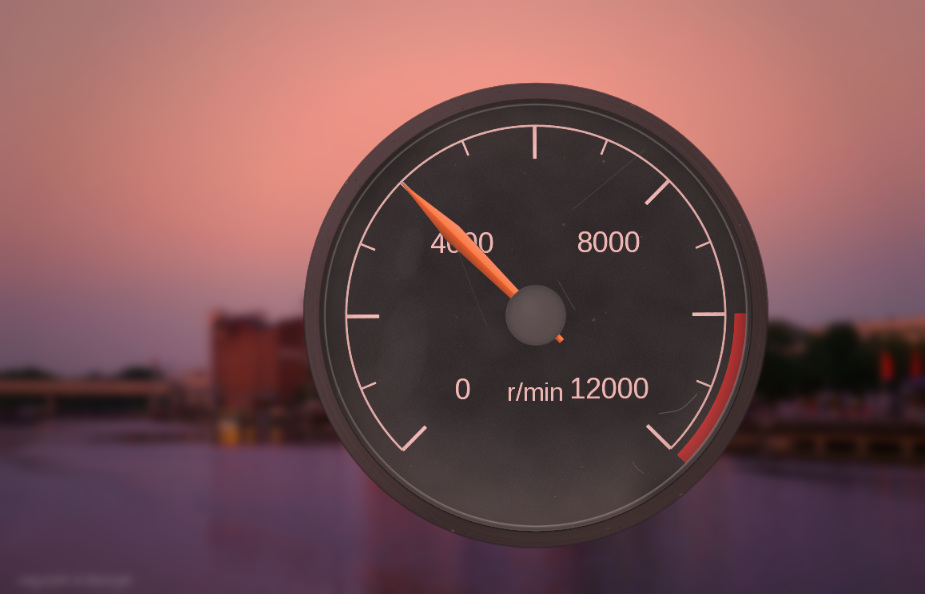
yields 4000 rpm
